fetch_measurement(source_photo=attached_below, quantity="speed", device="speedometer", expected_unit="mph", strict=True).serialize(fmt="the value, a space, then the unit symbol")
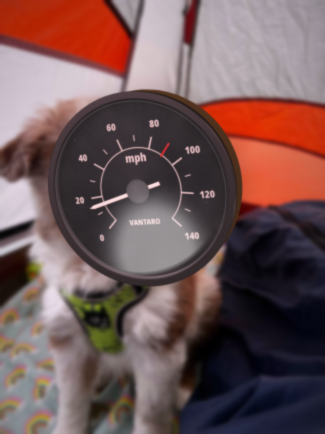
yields 15 mph
